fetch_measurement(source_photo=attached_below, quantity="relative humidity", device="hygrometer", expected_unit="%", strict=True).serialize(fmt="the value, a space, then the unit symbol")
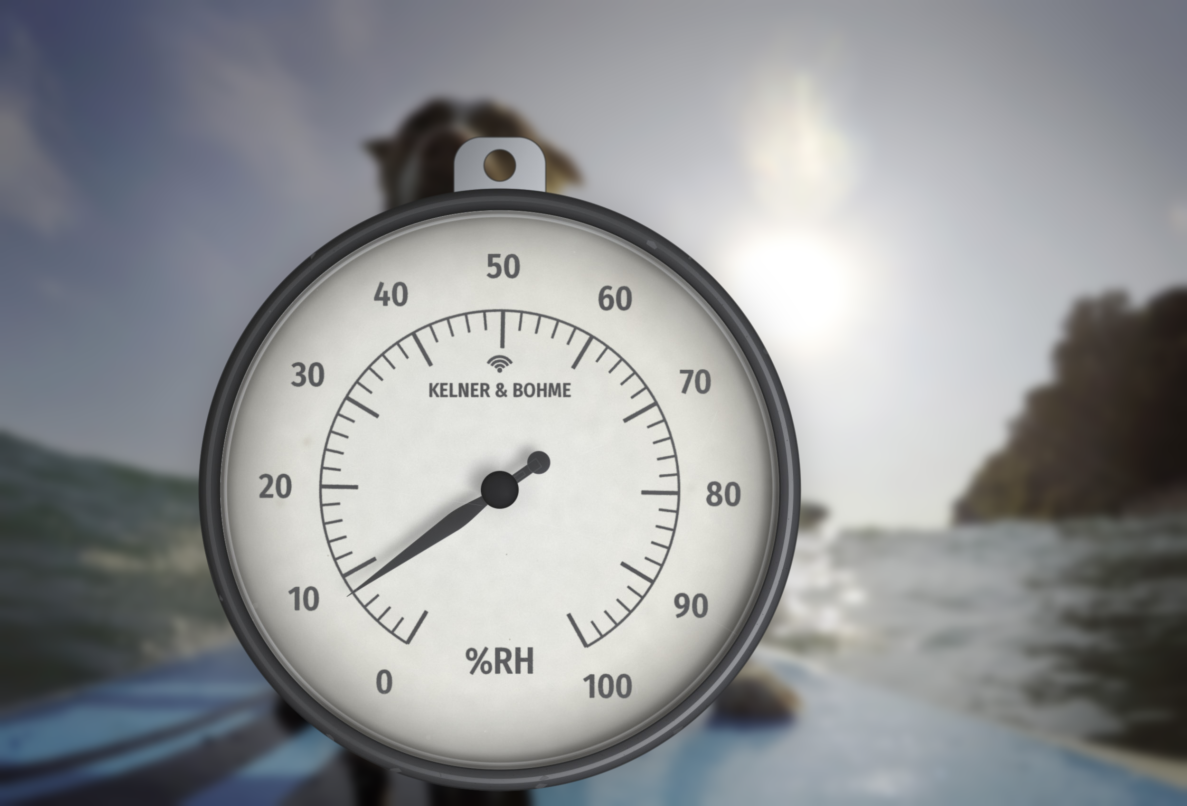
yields 8 %
